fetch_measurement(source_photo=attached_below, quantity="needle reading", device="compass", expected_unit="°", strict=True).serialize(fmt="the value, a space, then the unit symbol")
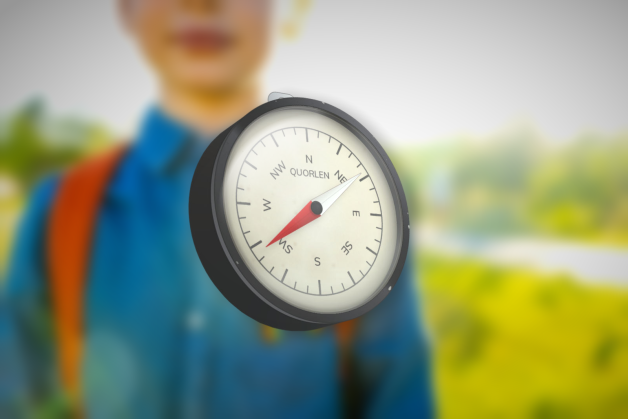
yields 235 °
